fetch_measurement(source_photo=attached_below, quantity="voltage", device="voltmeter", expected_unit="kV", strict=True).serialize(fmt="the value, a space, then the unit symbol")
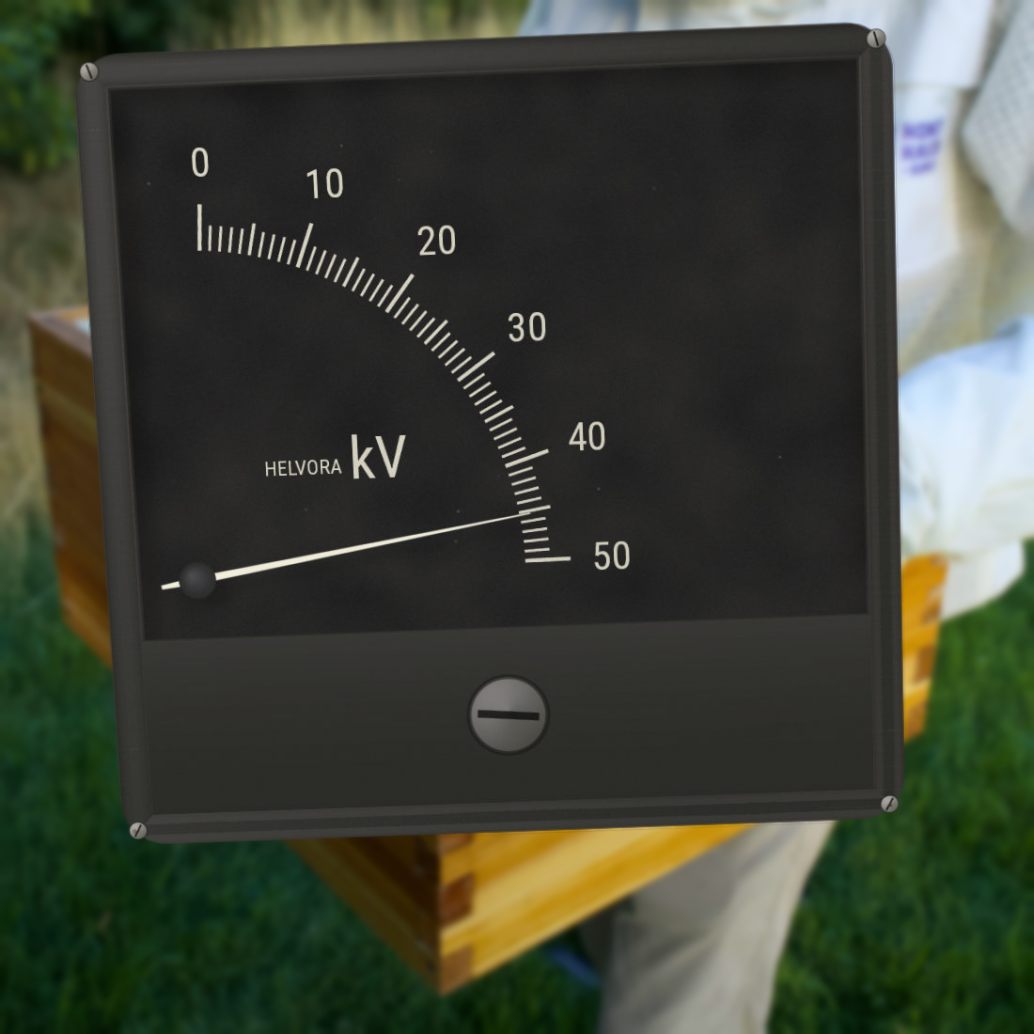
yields 45 kV
